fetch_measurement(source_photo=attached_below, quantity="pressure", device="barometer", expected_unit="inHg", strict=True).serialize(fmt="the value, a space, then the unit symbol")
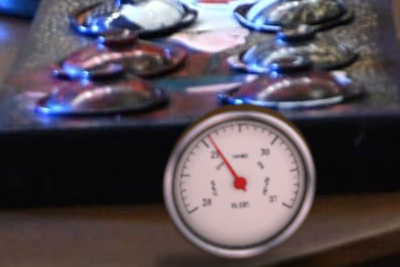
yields 29.1 inHg
